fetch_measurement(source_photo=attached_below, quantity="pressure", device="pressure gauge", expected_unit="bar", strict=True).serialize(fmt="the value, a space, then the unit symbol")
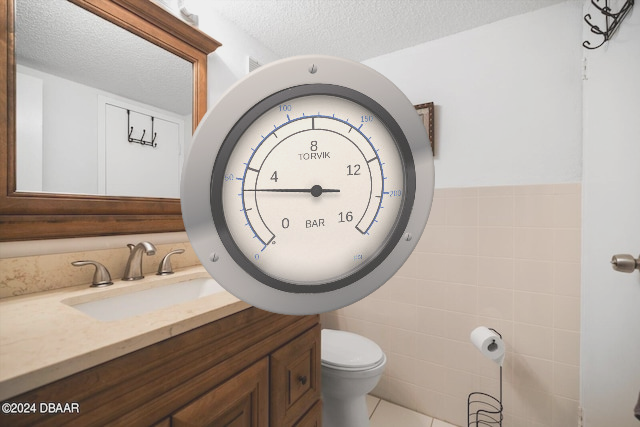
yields 3 bar
